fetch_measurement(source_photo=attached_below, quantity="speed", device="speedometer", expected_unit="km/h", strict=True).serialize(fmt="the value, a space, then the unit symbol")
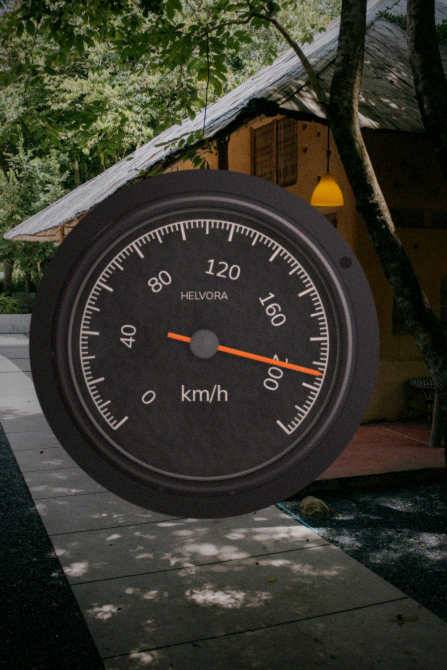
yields 194 km/h
